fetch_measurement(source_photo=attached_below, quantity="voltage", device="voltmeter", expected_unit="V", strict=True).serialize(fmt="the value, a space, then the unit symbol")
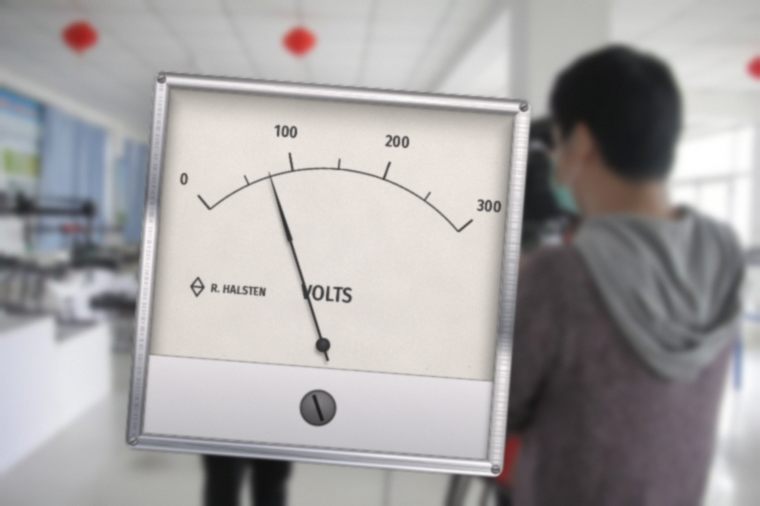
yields 75 V
